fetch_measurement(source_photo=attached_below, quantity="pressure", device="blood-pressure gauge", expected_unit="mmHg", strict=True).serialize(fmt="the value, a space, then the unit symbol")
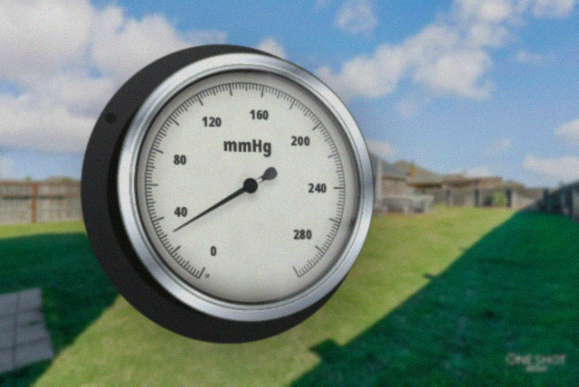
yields 30 mmHg
